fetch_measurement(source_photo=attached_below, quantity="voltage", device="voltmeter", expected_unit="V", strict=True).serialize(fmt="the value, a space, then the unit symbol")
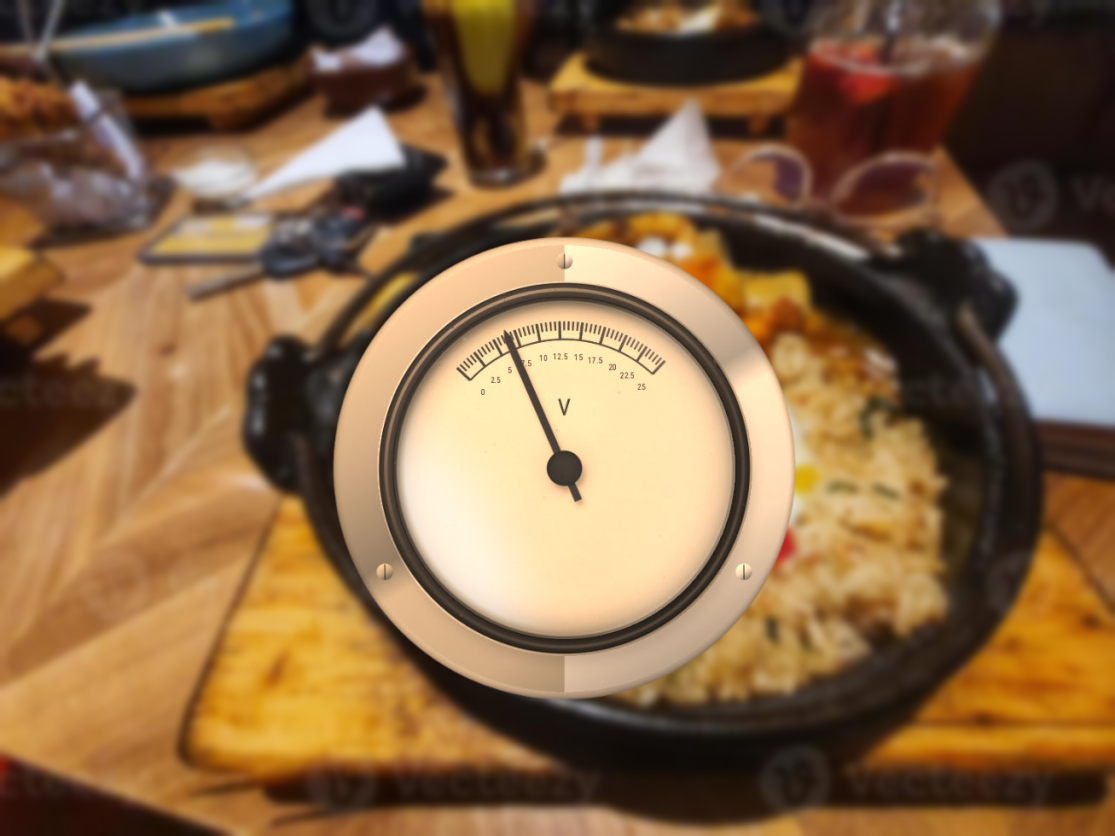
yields 6.5 V
